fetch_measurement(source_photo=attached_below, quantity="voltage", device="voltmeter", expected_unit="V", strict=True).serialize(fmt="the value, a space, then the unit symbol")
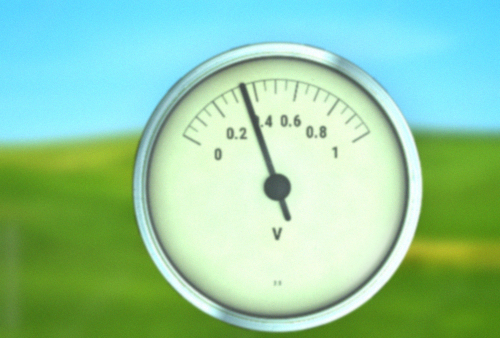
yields 0.35 V
